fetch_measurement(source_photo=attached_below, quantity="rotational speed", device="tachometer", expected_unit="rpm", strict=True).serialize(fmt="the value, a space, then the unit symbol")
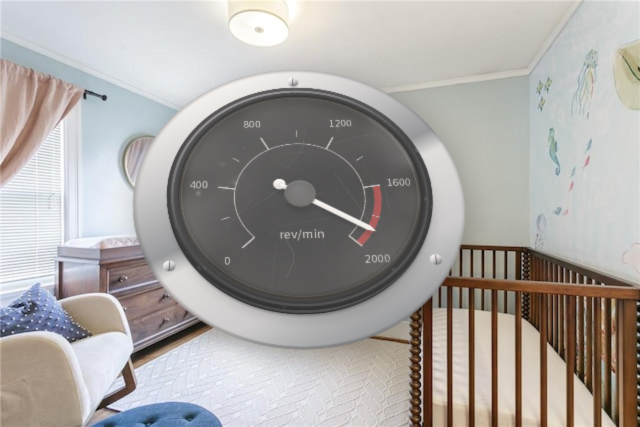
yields 1900 rpm
